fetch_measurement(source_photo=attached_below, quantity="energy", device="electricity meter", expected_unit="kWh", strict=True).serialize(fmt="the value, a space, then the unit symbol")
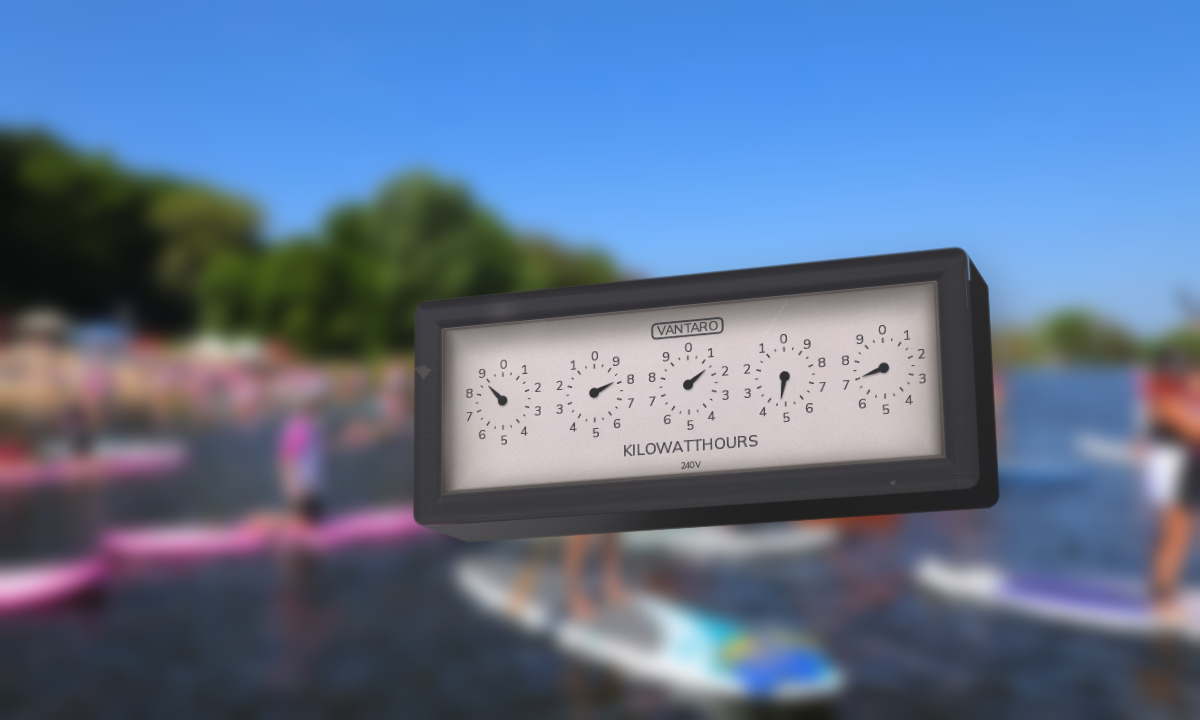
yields 88147 kWh
